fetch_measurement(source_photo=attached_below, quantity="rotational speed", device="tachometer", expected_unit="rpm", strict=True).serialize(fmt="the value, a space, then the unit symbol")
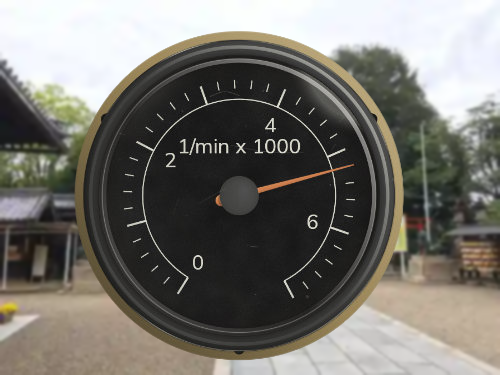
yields 5200 rpm
